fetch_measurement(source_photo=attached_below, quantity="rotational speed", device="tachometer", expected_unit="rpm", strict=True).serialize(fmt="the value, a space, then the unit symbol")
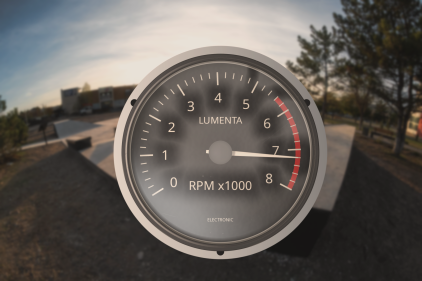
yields 7200 rpm
